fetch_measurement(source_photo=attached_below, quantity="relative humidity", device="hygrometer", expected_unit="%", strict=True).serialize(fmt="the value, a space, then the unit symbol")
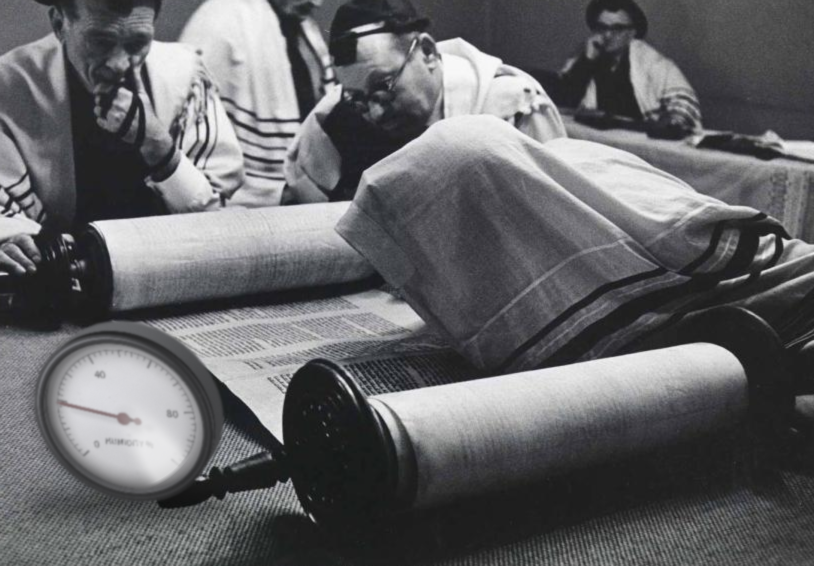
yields 20 %
